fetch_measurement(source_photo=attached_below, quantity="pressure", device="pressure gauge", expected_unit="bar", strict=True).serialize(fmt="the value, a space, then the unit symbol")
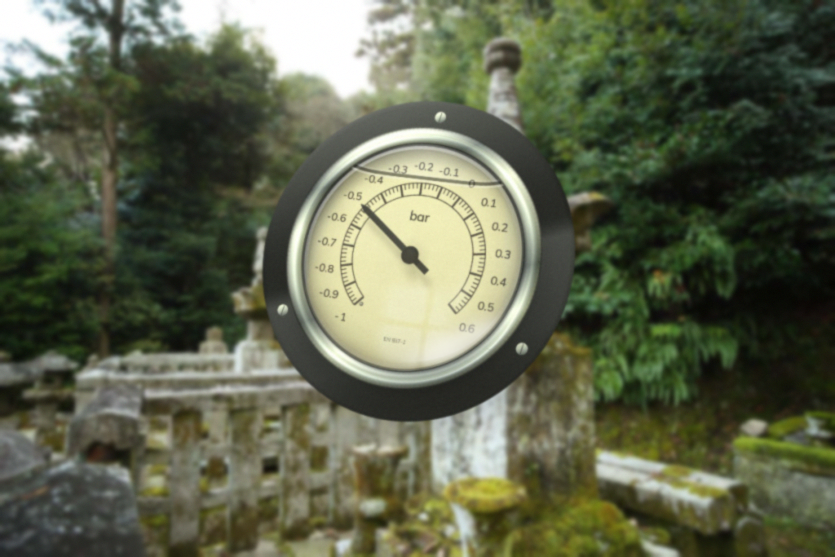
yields -0.5 bar
